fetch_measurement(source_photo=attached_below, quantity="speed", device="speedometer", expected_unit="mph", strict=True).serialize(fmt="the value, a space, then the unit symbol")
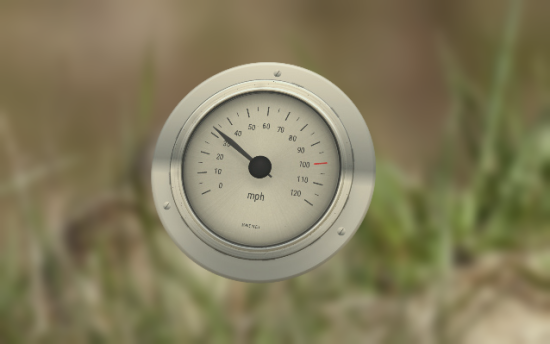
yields 32.5 mph
